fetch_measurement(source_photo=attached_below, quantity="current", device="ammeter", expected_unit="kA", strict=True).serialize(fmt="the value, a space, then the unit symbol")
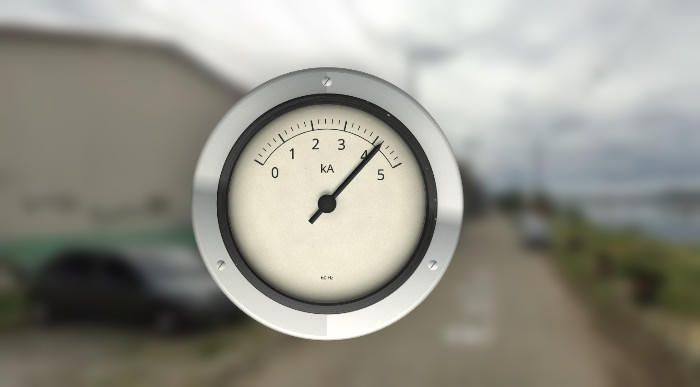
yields 4.2 kA
